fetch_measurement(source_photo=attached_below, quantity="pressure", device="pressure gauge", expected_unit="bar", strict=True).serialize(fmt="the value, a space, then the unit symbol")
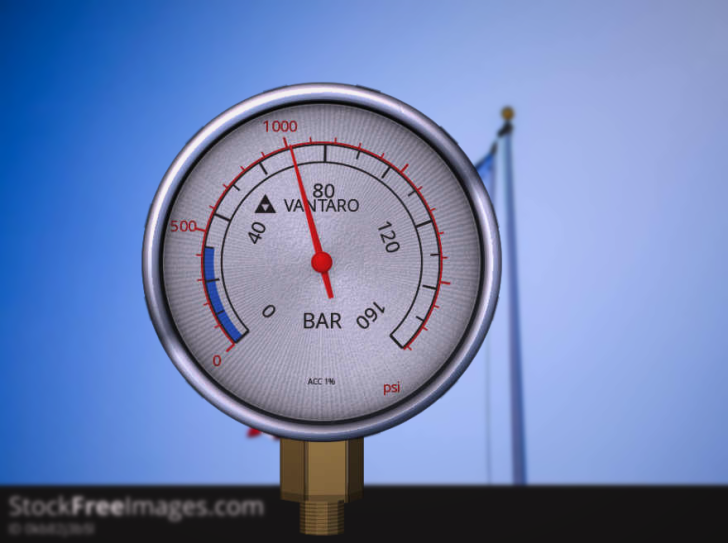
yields 70 bar
